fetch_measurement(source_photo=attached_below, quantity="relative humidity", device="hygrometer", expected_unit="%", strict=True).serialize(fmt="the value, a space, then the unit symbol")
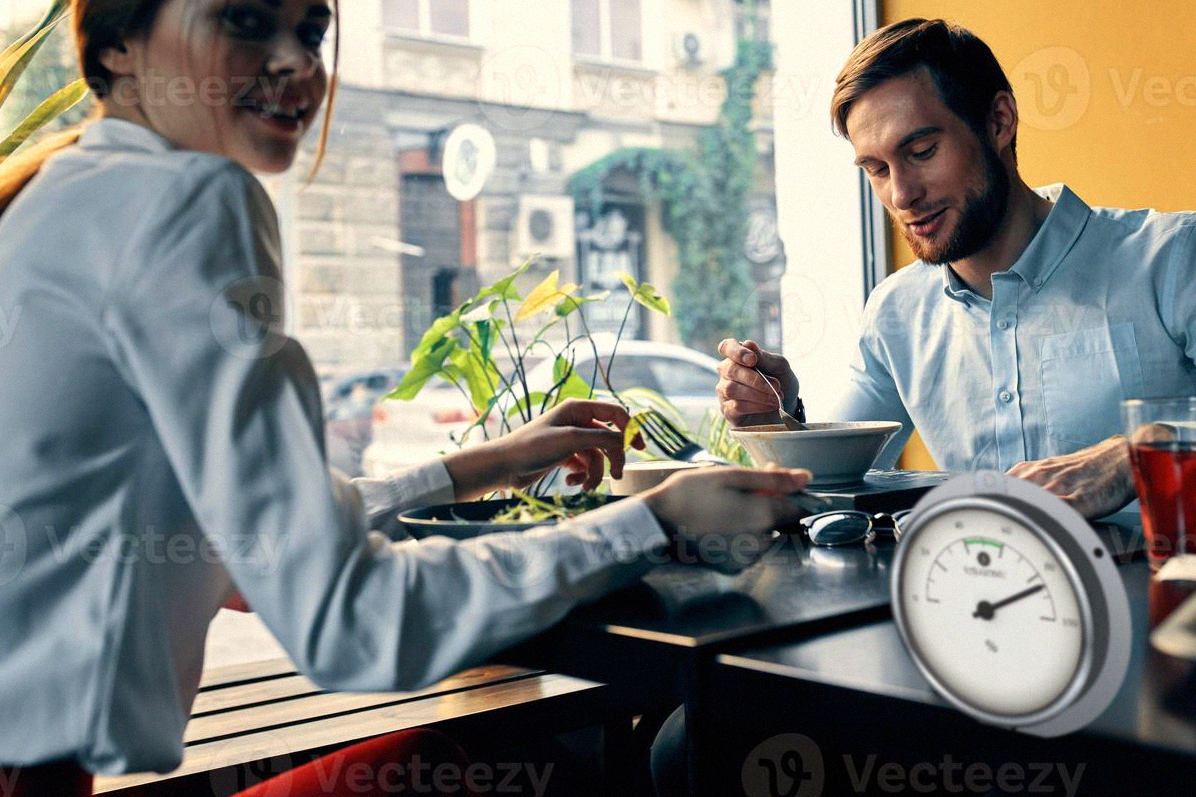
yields 85 %
